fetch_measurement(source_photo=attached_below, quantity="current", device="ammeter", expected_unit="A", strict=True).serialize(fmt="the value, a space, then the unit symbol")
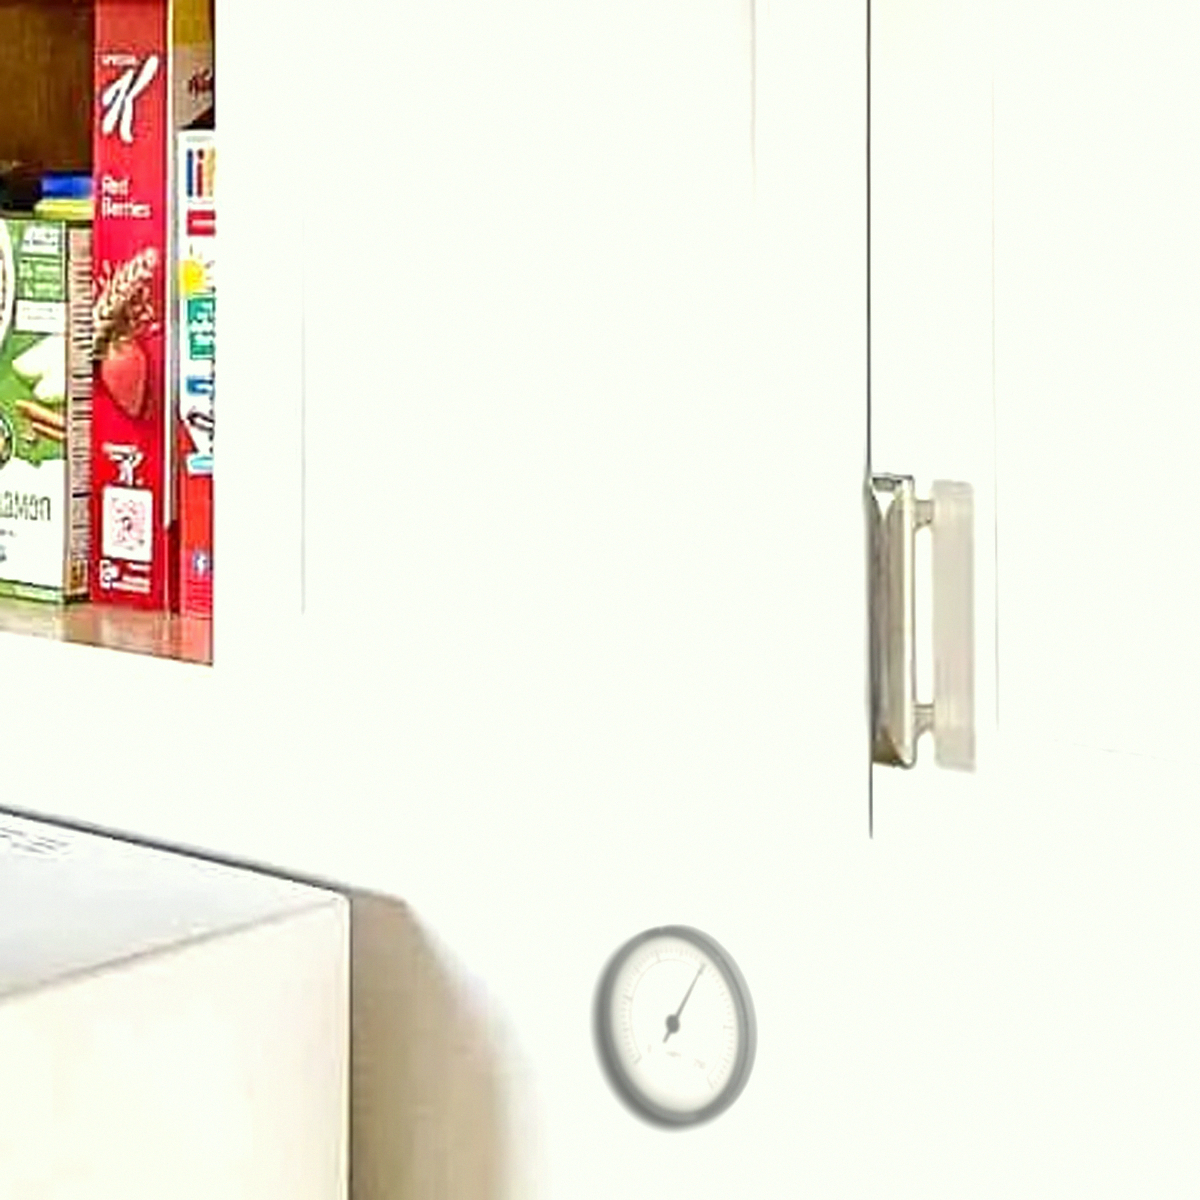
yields 150 A
